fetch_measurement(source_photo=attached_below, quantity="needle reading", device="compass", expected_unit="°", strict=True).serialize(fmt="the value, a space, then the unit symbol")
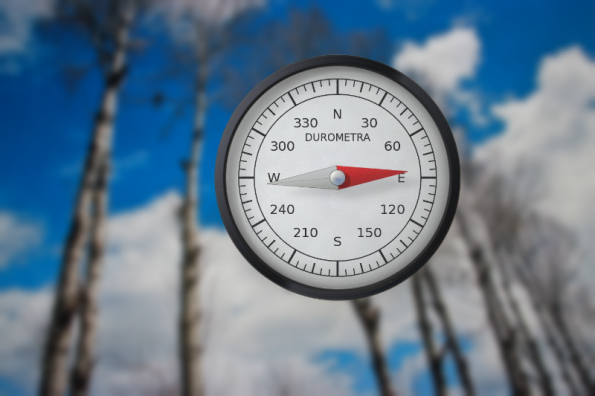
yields 85 °
